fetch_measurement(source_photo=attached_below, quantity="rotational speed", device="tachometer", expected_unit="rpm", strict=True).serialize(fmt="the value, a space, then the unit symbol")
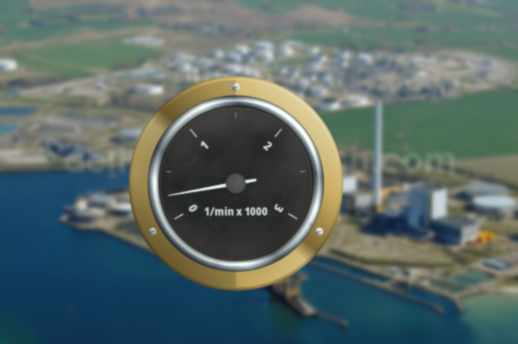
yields 250 rpm
